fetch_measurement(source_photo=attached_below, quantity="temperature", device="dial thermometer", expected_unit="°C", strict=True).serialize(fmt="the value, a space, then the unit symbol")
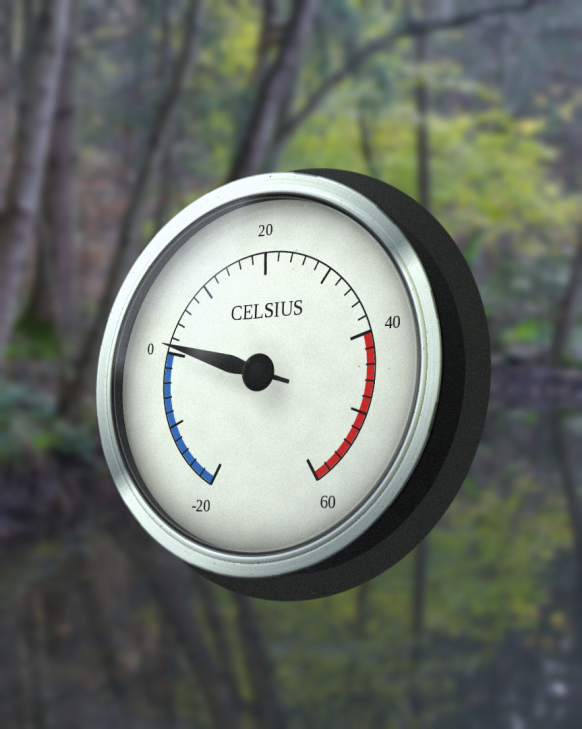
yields 1 °C
